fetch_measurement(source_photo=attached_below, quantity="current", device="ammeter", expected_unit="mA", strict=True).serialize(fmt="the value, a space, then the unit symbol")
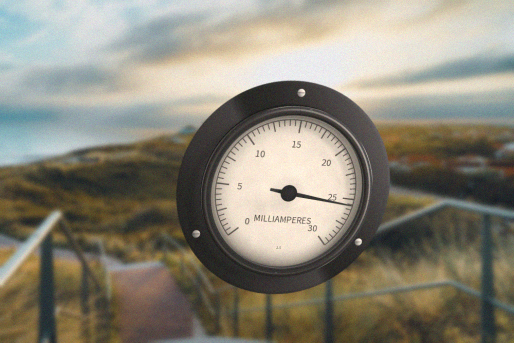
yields 25.5 mA
